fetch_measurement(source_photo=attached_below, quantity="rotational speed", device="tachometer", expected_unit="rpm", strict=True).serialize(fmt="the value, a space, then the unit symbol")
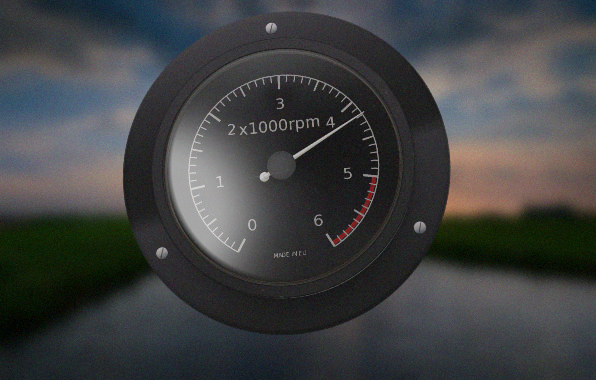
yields 4200 rpm
